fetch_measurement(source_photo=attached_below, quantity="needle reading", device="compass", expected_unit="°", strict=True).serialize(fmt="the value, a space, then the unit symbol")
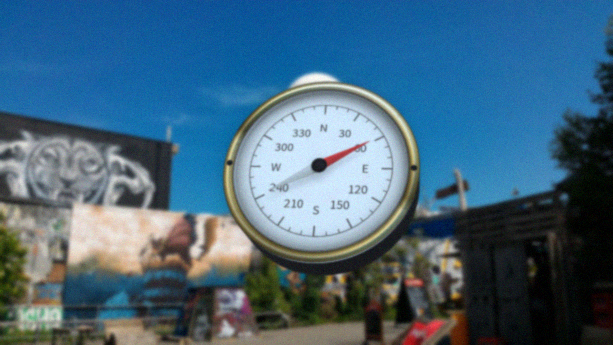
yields 60 °
